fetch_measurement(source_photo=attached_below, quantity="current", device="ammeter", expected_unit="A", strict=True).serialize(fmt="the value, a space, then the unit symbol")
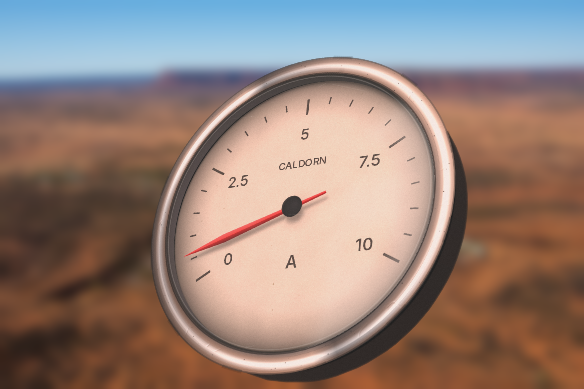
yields 0.5 A
